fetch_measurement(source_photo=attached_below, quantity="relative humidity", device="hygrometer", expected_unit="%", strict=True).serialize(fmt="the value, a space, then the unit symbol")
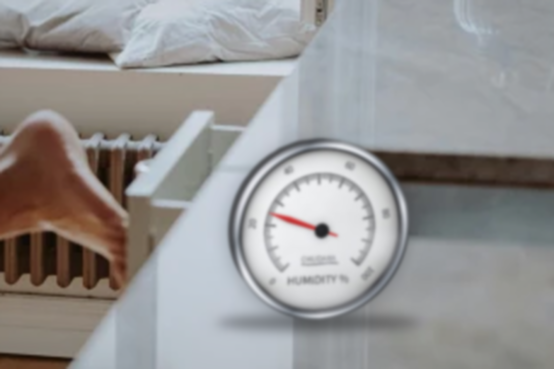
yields 25 %
